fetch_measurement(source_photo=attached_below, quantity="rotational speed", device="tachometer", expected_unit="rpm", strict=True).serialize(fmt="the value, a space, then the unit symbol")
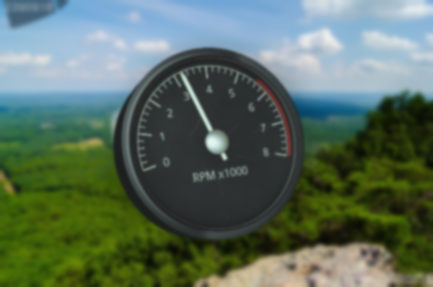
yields 3200 rpm
